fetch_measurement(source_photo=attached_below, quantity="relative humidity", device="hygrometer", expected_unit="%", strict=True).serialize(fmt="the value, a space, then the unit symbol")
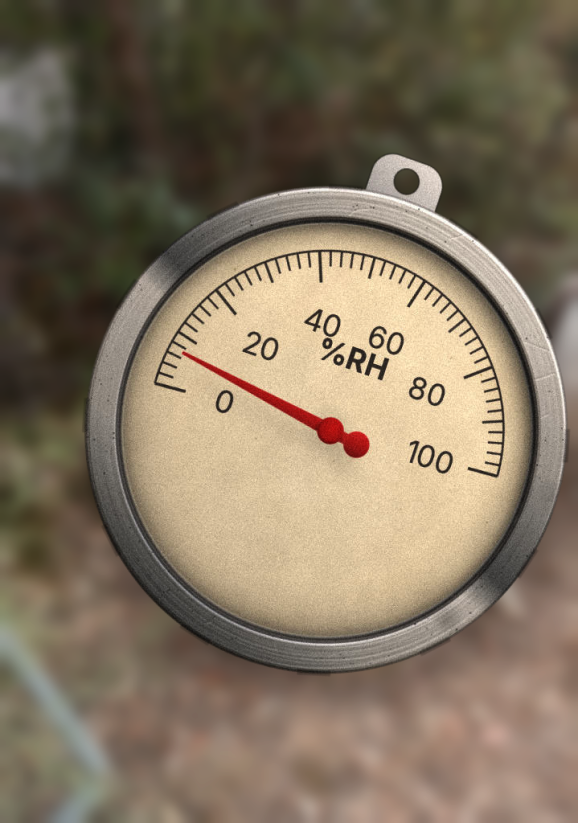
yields 7 %
